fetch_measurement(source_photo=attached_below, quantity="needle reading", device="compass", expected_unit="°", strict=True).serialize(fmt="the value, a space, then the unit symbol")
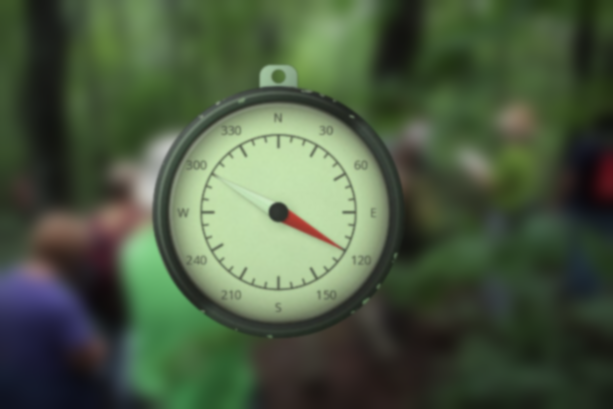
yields 120 °
